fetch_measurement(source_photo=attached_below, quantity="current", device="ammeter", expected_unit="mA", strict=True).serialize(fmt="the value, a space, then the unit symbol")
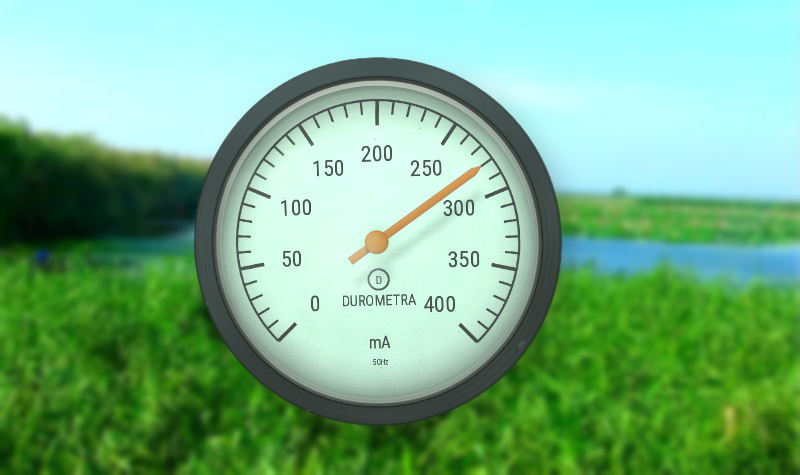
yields 280 mA
